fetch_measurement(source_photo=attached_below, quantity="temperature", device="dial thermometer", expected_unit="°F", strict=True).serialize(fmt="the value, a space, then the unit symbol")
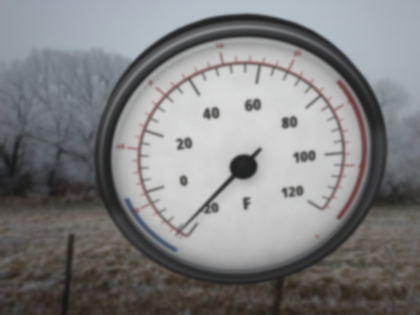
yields -16 °F
